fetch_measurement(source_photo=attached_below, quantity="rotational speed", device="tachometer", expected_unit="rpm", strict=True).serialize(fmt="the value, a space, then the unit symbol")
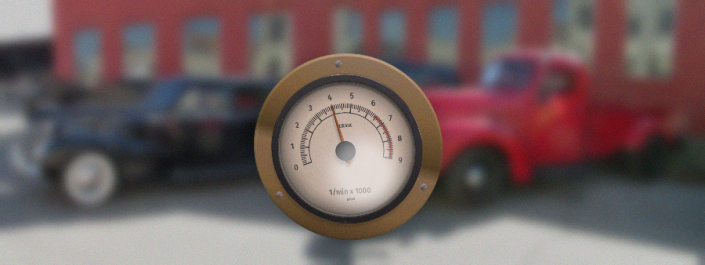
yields 4000 rpm
